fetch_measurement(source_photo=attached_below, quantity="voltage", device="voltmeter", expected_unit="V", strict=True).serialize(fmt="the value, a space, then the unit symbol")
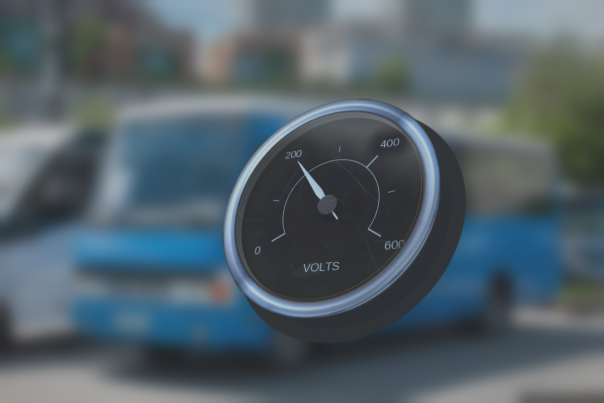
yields 200 V
